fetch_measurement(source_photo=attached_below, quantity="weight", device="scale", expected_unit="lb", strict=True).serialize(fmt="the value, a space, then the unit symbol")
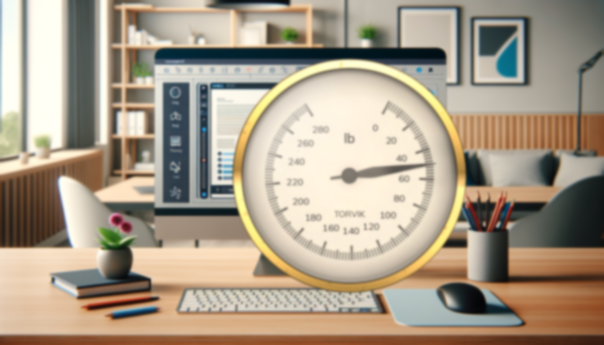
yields 50 lb
